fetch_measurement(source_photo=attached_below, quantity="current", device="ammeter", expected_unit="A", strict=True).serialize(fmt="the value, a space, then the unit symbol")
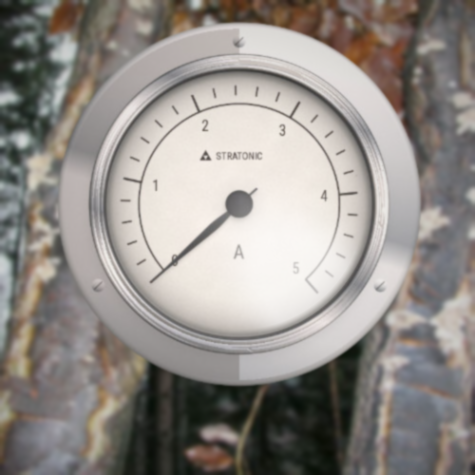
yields 0 A
